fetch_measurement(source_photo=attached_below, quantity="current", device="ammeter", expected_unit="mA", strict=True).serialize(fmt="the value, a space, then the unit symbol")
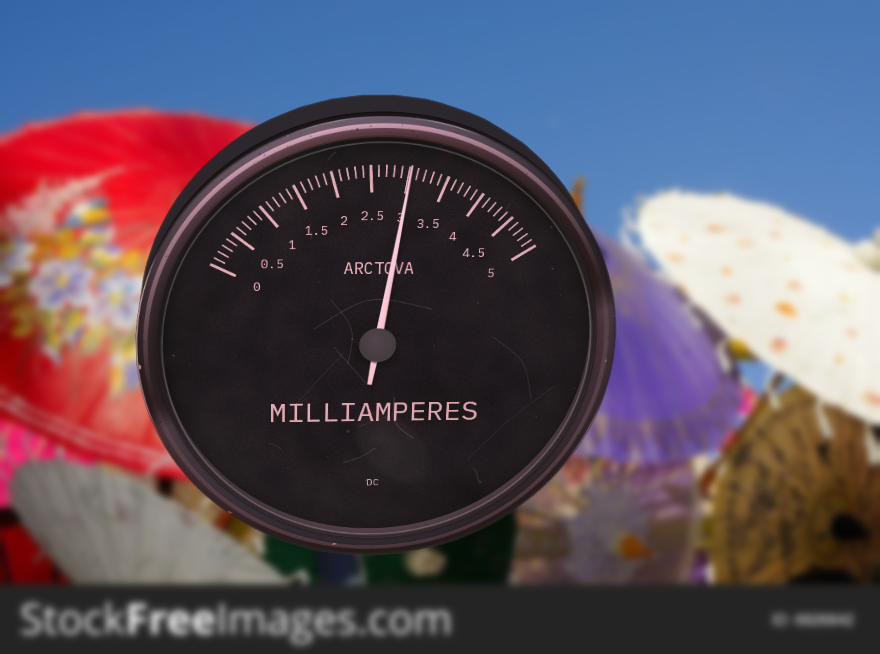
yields 3 mA
